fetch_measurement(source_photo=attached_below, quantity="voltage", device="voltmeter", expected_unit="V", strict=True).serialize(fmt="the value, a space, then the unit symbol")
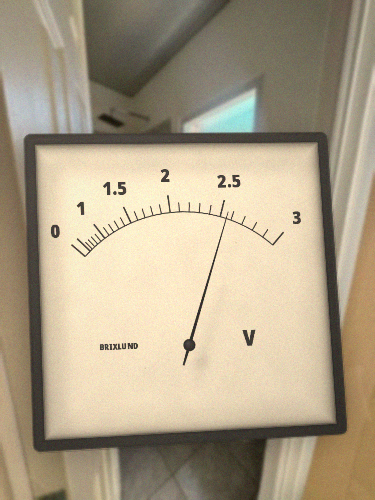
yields 2.55 V
